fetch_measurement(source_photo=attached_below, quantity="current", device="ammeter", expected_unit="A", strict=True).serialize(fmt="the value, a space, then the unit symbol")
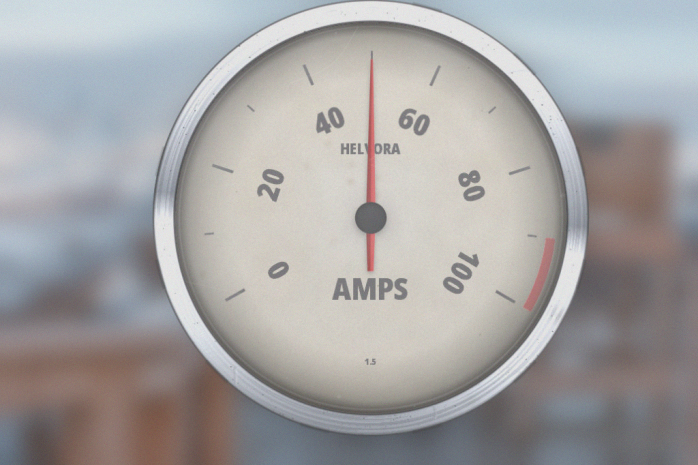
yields 50 A
